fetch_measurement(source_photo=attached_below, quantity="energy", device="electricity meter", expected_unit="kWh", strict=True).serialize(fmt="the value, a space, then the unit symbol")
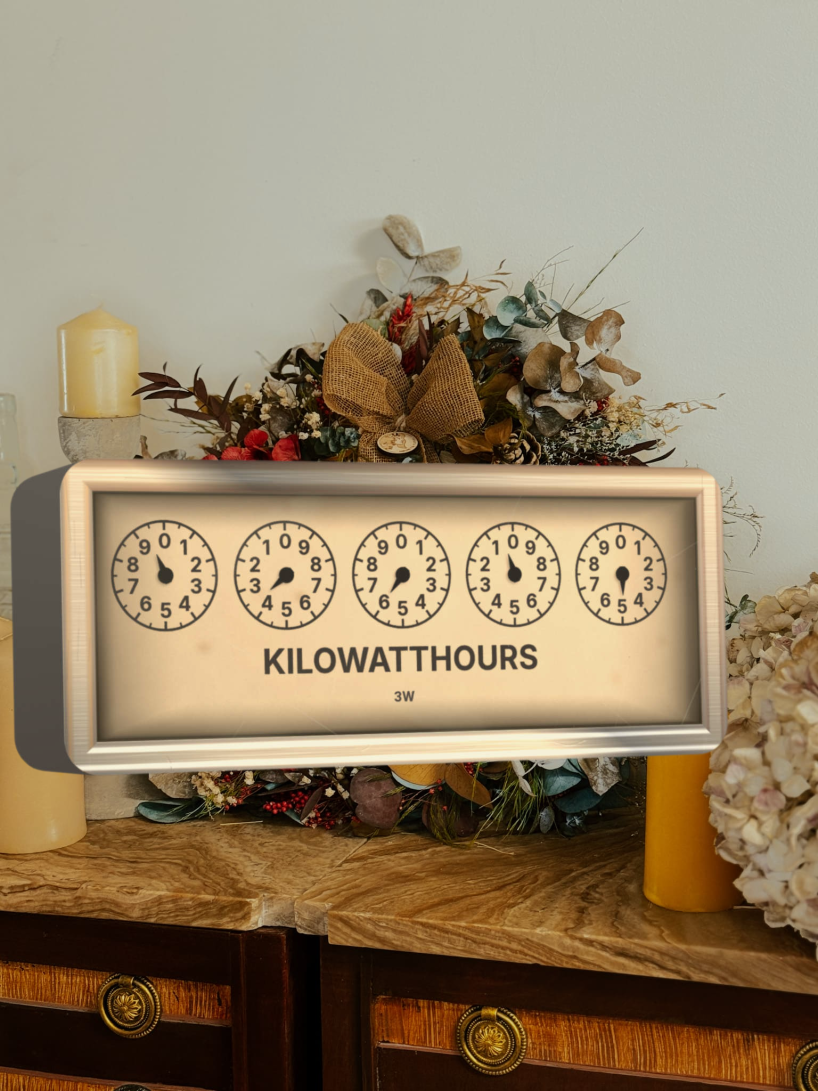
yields 93605 kWh
